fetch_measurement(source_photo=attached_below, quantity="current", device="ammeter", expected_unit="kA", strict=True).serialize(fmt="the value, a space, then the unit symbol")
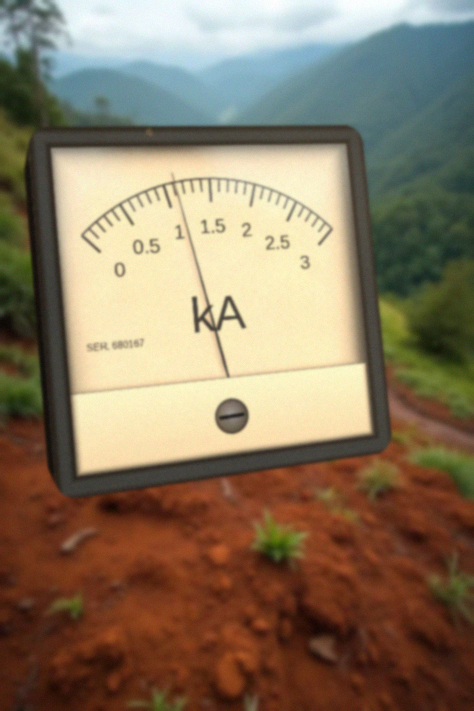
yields 1.1 kA
